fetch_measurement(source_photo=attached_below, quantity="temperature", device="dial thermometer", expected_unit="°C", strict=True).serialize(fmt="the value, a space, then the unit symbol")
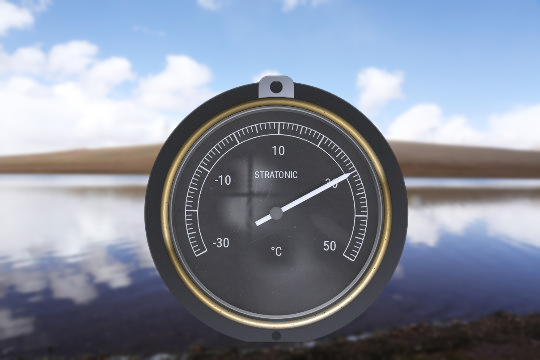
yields 30 °C
